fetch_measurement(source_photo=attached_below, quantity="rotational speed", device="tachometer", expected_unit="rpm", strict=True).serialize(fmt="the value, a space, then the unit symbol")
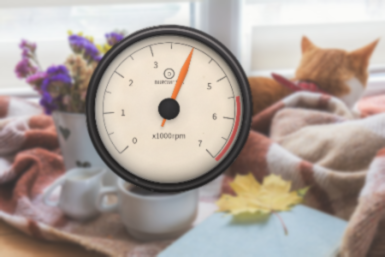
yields 4000 rpm
